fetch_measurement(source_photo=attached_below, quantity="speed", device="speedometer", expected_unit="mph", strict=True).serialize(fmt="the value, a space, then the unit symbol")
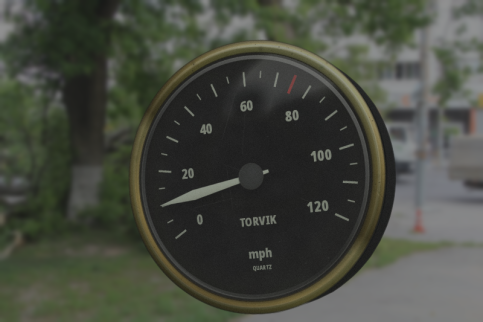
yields 10 mph
